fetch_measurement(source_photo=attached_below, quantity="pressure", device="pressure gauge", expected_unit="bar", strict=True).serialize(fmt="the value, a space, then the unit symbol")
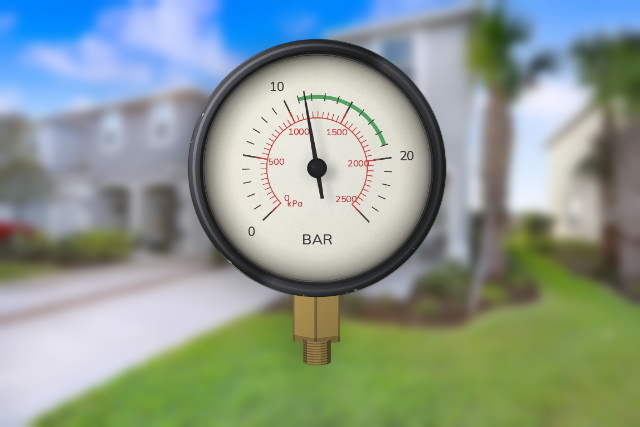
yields 11.5 bar
